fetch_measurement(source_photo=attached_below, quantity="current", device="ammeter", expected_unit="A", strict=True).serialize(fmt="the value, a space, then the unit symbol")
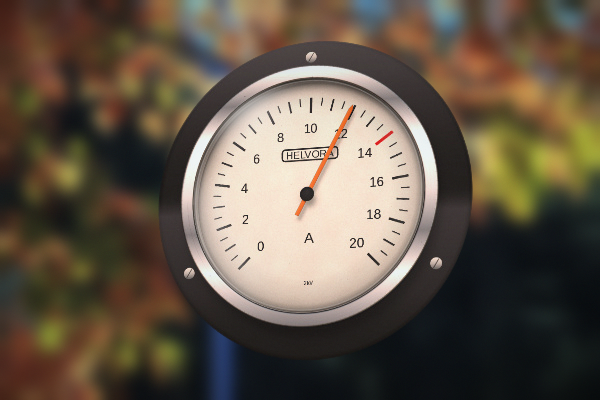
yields 12 A
